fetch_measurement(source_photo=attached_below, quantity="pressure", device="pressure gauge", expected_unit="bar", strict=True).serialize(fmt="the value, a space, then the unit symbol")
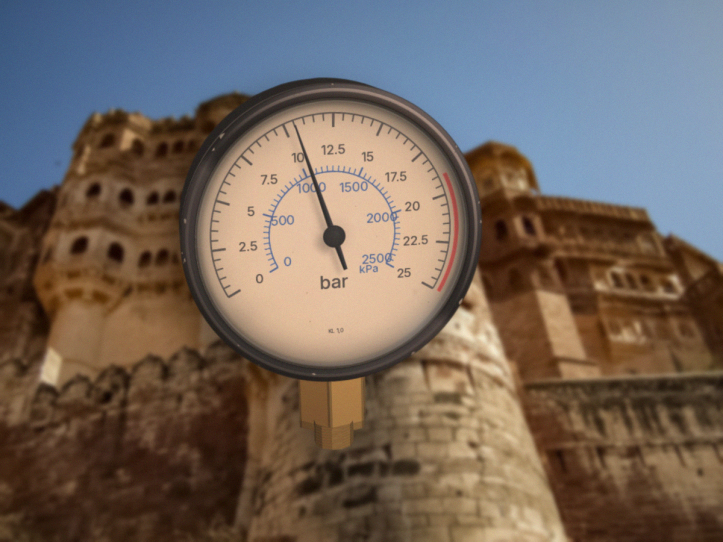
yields 10.5 bar
